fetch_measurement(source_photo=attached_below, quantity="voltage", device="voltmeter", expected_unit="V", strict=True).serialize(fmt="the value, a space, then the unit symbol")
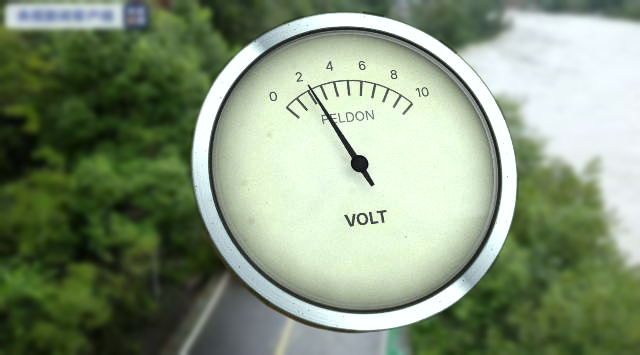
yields 2 V
